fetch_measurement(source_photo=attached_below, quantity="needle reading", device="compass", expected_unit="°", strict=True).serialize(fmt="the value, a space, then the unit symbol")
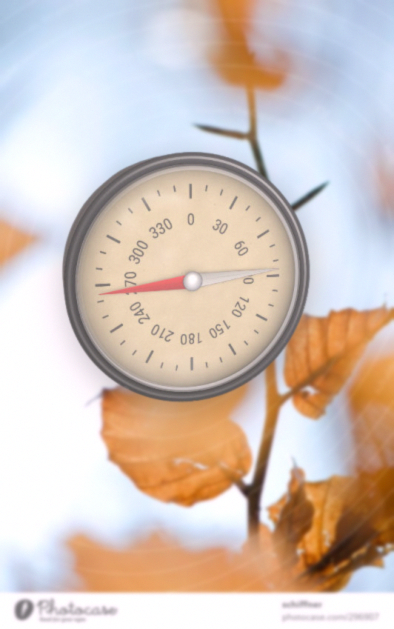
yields 265 °
